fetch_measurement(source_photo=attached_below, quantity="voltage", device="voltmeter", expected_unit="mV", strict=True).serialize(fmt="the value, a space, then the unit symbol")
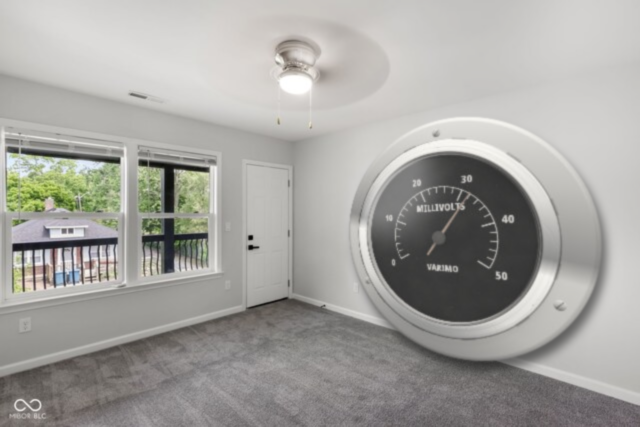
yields 32 mV
